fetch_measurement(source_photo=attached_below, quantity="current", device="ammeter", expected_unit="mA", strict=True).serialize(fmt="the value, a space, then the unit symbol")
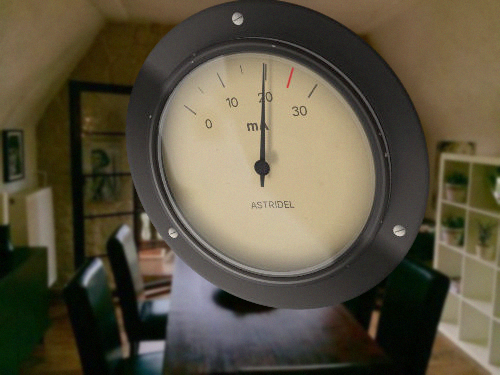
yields 20 mA
